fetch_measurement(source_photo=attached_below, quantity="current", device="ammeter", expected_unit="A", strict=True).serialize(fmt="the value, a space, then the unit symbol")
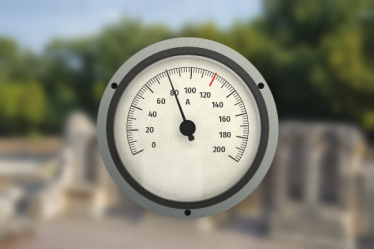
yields 80 A
